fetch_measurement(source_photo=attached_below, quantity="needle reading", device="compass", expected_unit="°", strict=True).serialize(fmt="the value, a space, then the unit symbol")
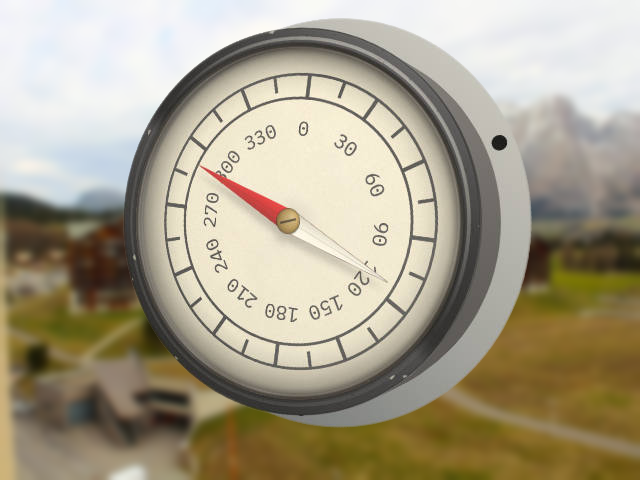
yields 292.5 °
